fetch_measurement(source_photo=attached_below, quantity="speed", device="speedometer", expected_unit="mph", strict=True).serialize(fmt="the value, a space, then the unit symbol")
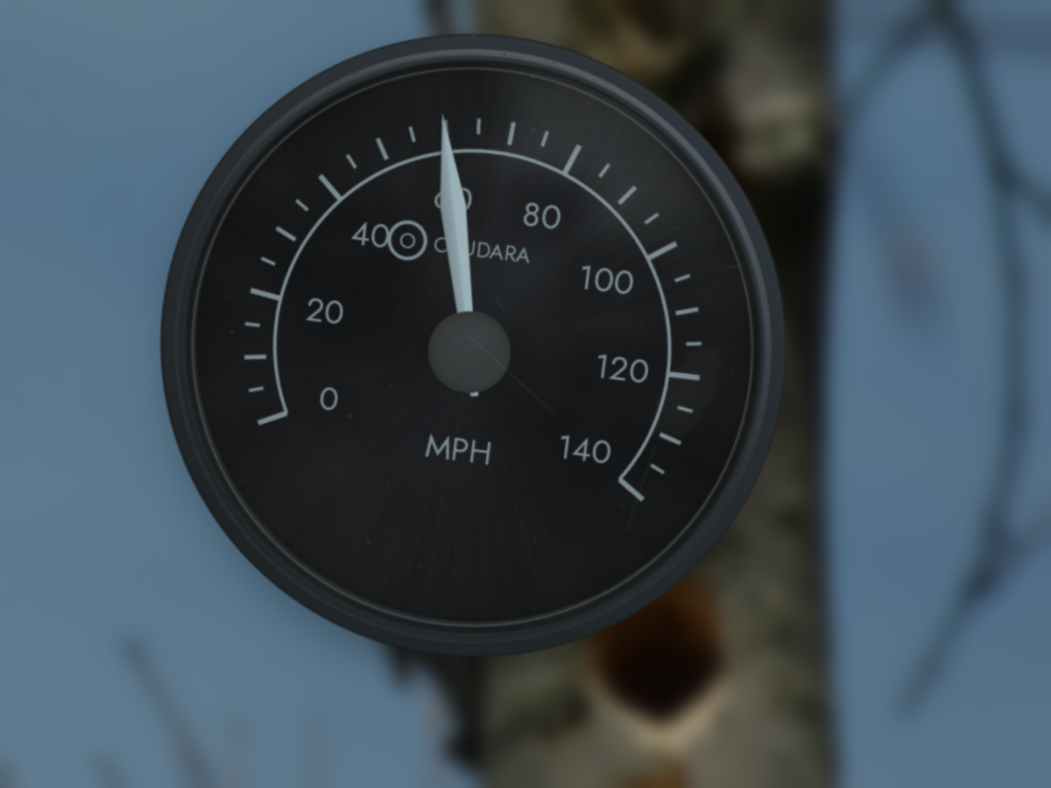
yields 60 mph
